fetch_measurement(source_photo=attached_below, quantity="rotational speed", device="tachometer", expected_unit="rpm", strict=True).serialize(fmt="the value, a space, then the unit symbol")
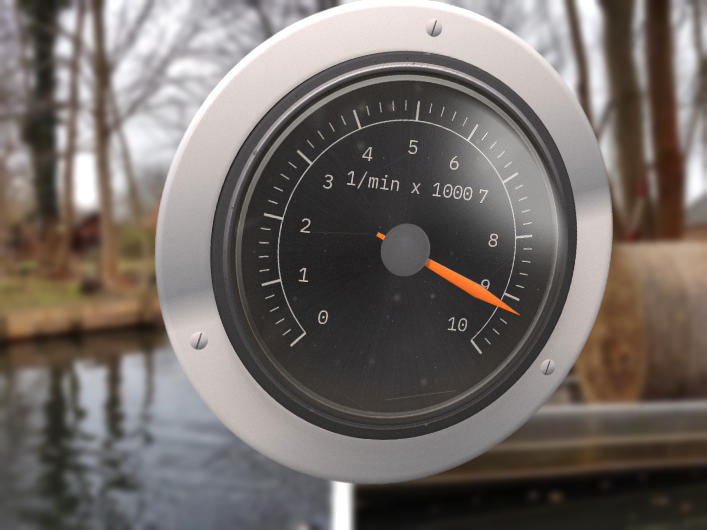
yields 9200 rpm
